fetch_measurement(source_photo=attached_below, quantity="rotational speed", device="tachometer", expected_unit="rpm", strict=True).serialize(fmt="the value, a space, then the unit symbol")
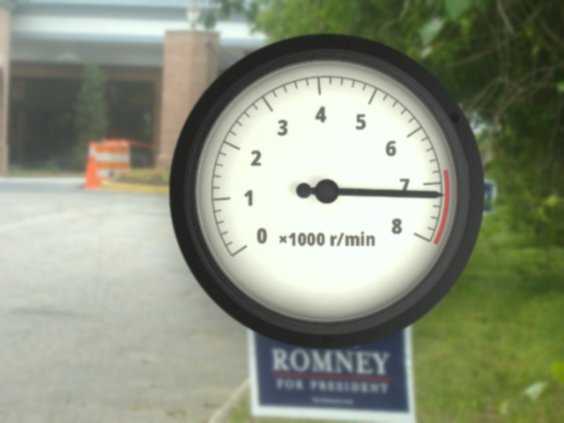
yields 7200 rpm
